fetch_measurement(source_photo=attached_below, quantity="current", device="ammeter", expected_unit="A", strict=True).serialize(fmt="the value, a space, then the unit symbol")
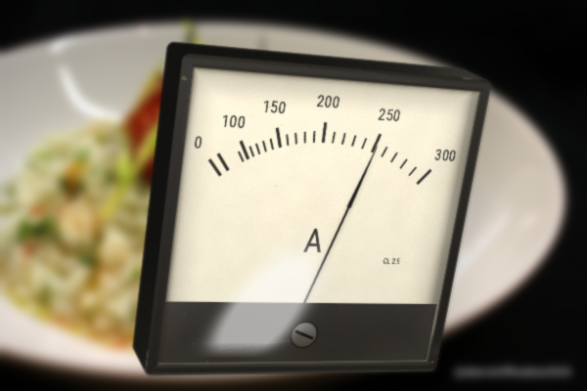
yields 250 A
